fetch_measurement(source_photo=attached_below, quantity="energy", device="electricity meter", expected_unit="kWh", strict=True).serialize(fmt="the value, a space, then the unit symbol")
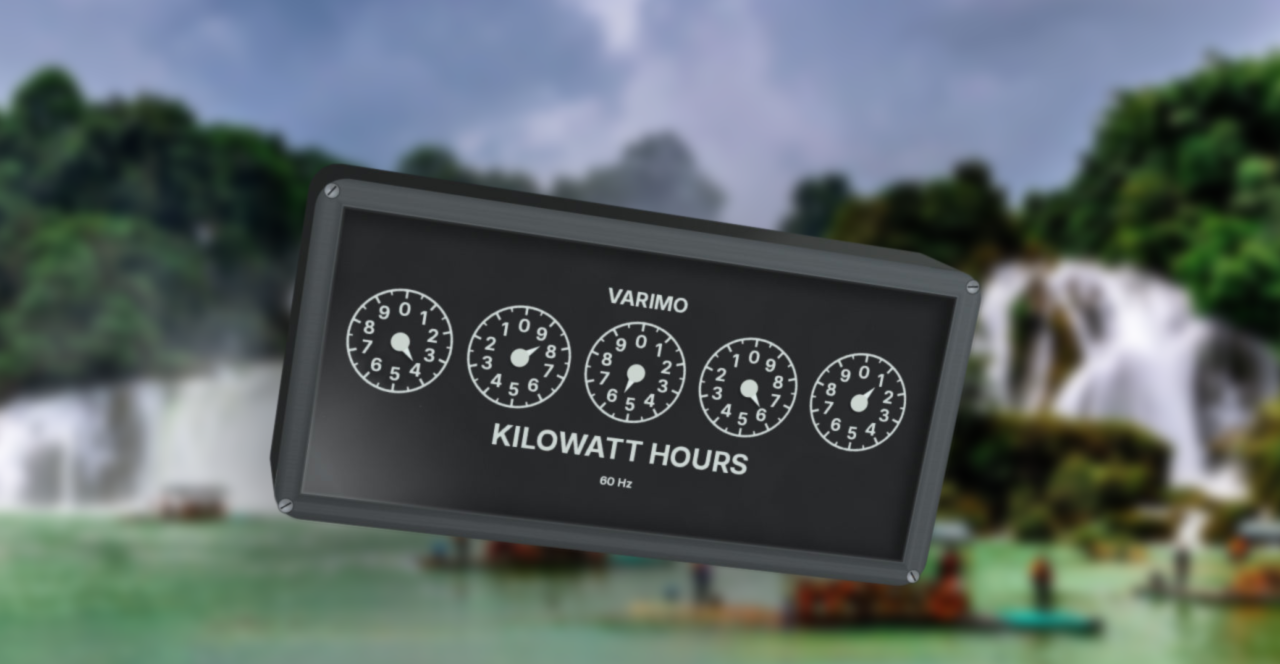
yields 38561 kWh
